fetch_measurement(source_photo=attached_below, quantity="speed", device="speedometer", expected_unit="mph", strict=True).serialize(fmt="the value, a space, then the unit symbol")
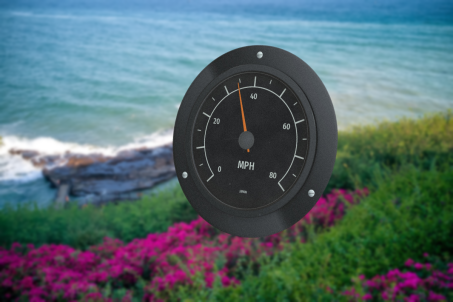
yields 35 mph
